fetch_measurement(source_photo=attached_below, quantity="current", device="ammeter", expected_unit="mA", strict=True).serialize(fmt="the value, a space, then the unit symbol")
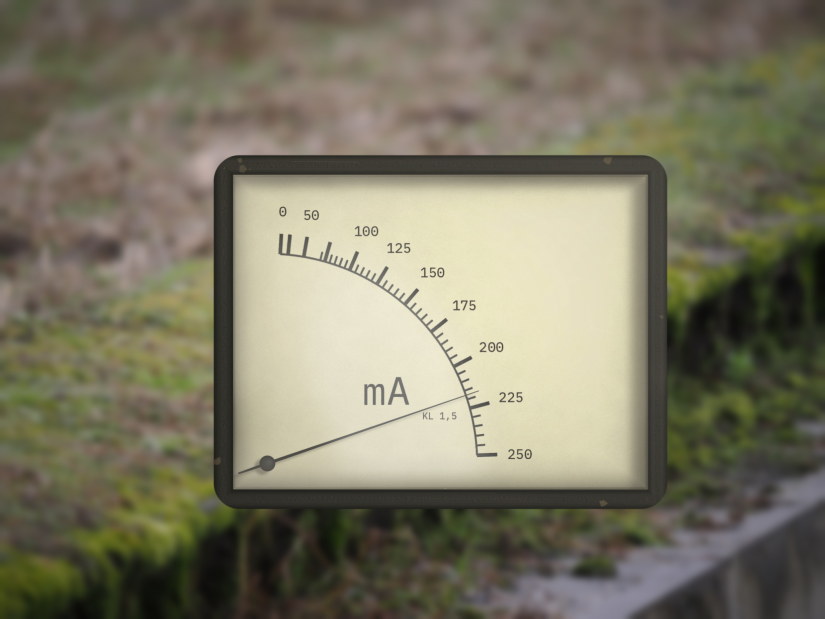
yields 217.5 mA
